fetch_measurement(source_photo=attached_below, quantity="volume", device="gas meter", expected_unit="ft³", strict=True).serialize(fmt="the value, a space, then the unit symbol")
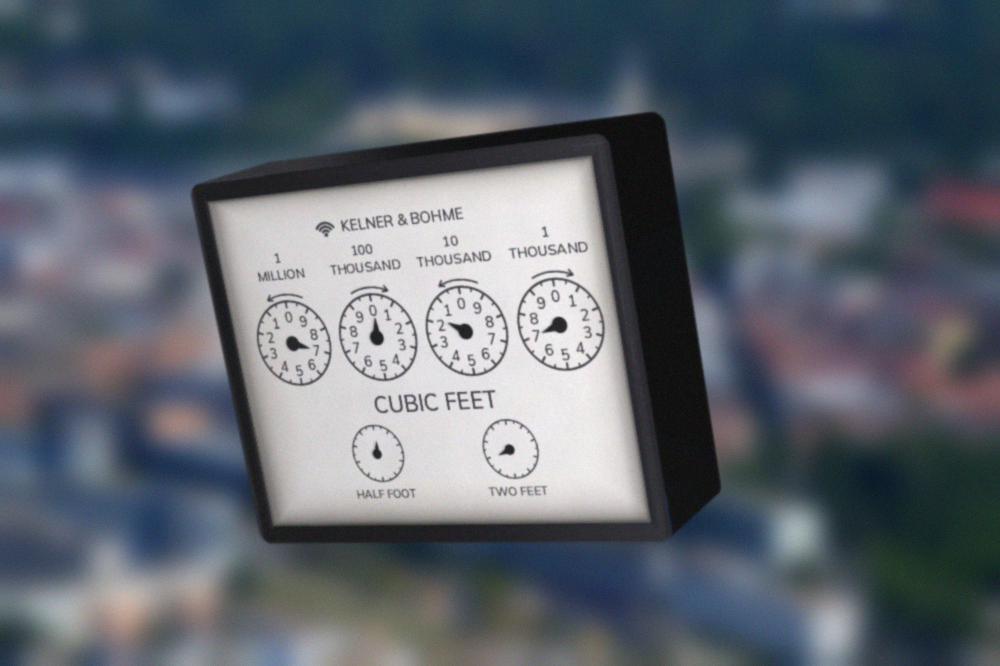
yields 701700 ft³
